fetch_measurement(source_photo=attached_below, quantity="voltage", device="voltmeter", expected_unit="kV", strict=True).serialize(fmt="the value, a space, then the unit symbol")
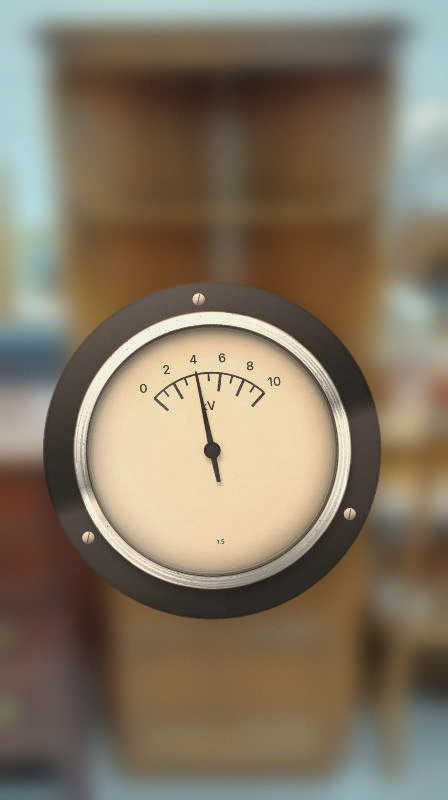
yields 4 kV
